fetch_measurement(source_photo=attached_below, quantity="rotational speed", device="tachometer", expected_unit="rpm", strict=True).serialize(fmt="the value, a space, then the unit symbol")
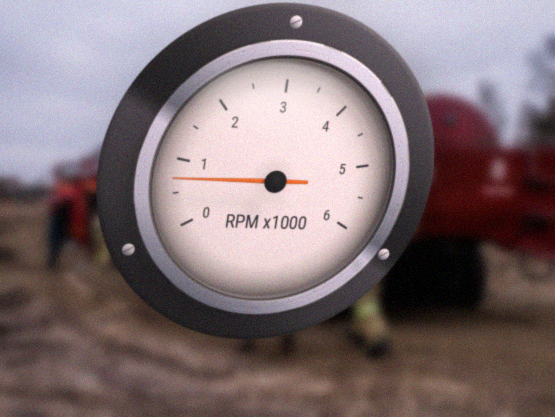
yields 750 rpm
